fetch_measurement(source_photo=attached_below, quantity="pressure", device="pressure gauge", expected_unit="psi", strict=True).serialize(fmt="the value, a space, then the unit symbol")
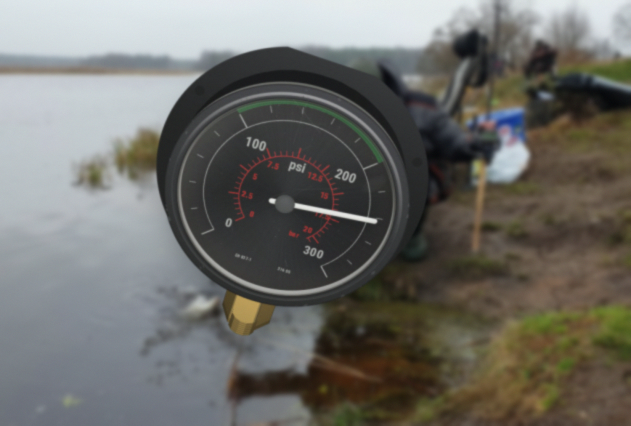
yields 240 psi
